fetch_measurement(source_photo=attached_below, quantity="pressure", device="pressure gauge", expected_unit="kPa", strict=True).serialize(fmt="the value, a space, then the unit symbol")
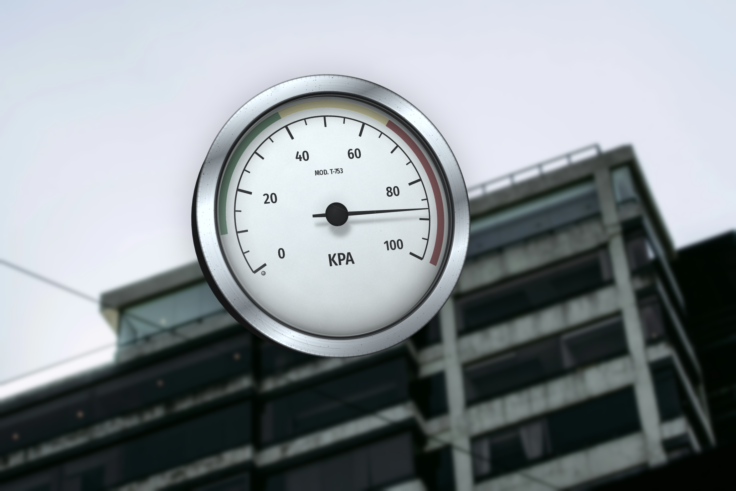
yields 87.5 kPa
